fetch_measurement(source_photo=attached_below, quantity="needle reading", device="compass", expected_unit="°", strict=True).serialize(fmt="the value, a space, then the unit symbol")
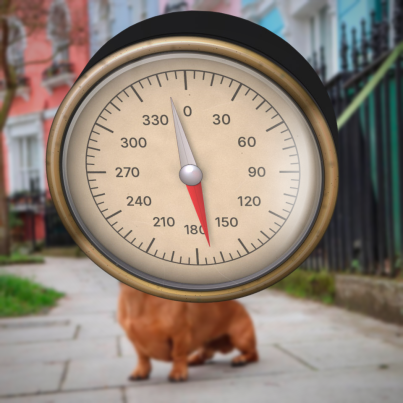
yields 170 °
